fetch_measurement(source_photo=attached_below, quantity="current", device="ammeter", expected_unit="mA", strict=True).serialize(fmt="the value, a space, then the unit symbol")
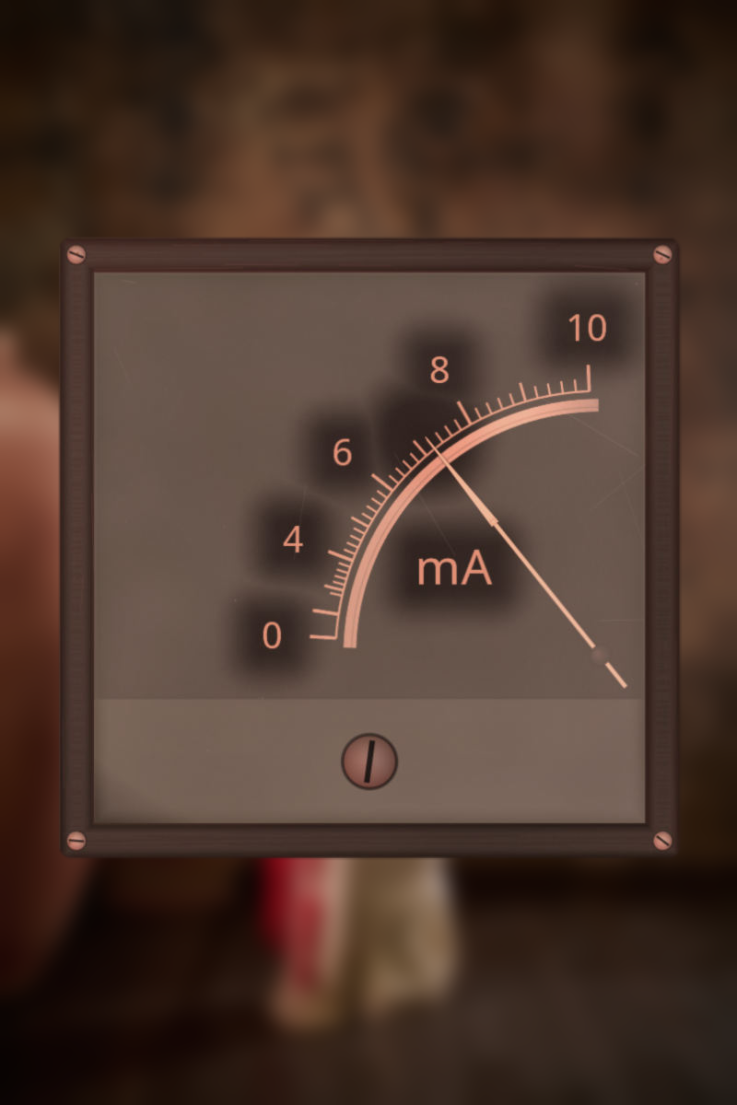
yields 7.2 mA
